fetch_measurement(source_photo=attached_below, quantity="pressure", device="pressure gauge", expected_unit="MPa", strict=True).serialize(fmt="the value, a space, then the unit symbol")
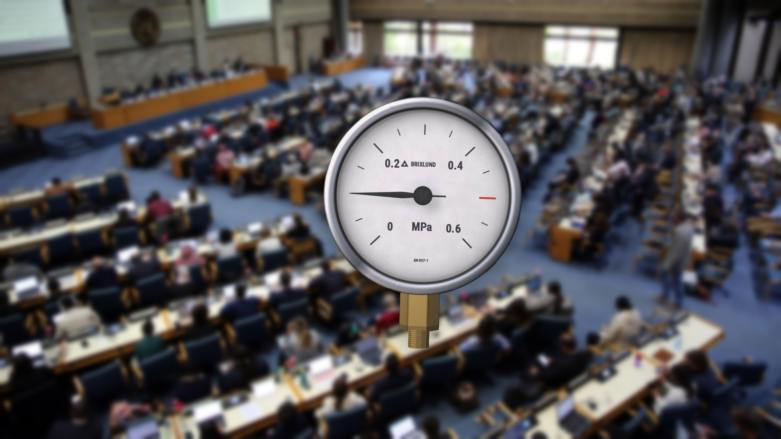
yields 0.1 MPa
